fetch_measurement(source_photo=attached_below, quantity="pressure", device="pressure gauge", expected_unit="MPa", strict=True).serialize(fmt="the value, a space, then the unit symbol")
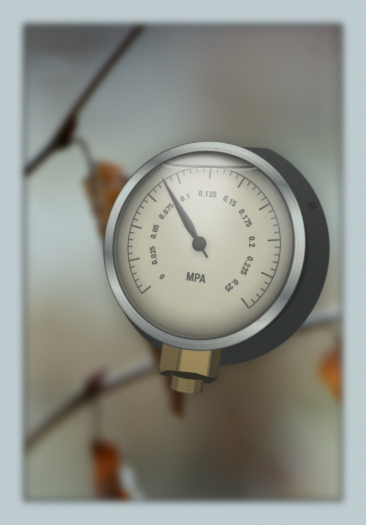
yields 0.09 MPa
